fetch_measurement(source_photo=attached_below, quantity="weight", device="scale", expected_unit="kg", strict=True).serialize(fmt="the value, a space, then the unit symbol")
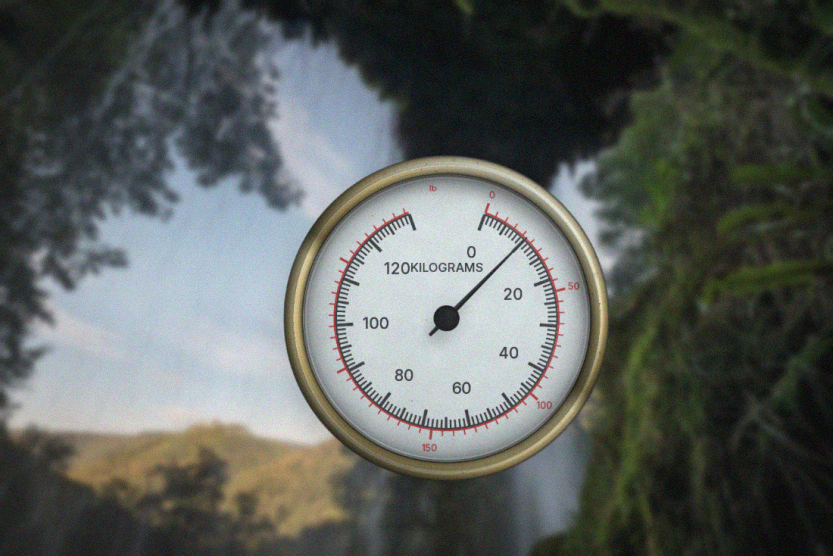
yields 10 kg
